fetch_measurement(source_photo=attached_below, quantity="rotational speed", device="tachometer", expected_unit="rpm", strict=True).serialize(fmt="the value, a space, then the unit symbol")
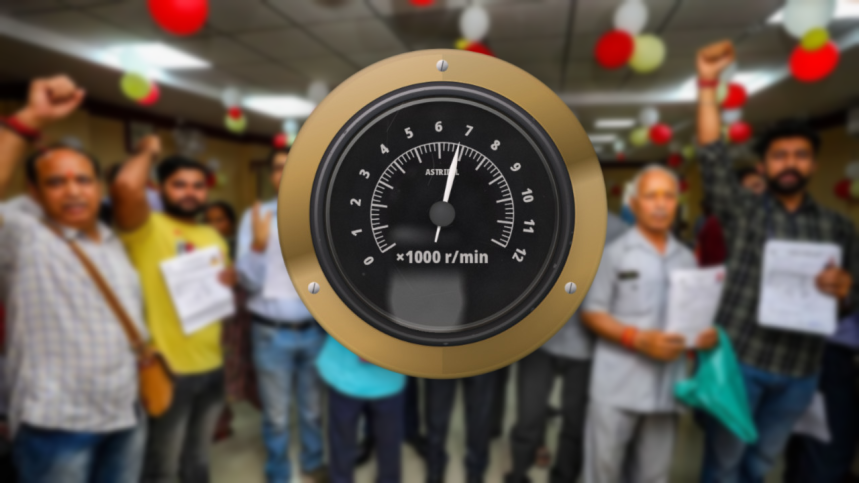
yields 6800 rpm
